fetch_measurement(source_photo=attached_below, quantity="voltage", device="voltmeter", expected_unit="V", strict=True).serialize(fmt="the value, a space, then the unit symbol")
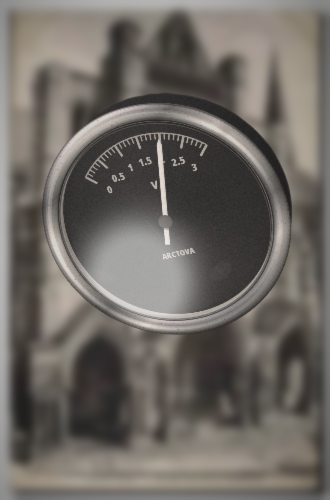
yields 2 V
